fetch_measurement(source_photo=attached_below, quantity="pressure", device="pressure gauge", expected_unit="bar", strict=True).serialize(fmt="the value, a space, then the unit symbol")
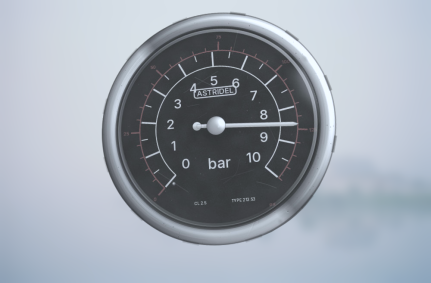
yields 8.5 bar
